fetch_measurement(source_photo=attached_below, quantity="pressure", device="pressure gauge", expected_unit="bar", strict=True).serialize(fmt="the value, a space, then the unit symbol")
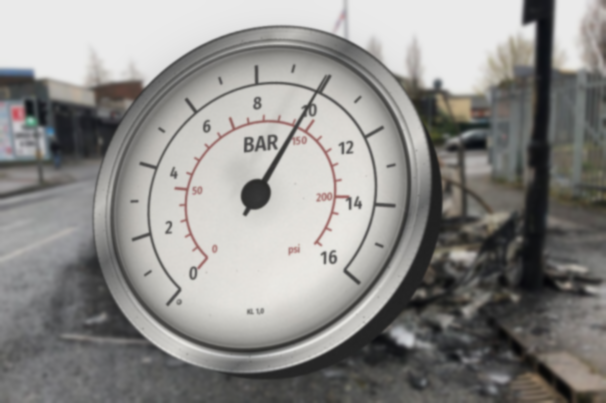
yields 10 bar
